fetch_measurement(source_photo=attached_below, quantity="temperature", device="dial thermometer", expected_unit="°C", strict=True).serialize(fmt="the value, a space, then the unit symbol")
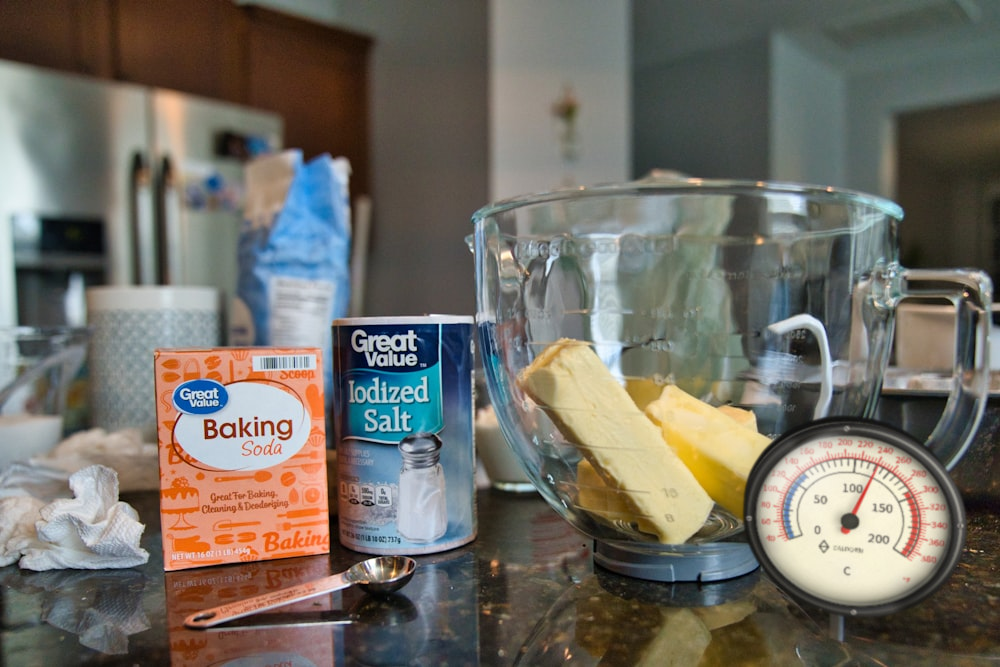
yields 115 °C
